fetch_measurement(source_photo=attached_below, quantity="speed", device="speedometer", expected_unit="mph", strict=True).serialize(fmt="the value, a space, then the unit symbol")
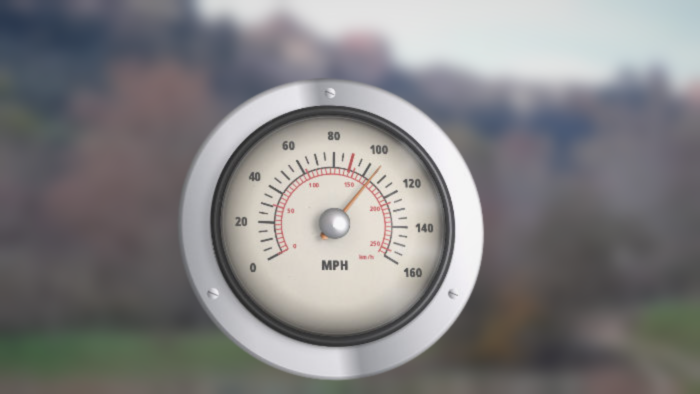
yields 105 mph
